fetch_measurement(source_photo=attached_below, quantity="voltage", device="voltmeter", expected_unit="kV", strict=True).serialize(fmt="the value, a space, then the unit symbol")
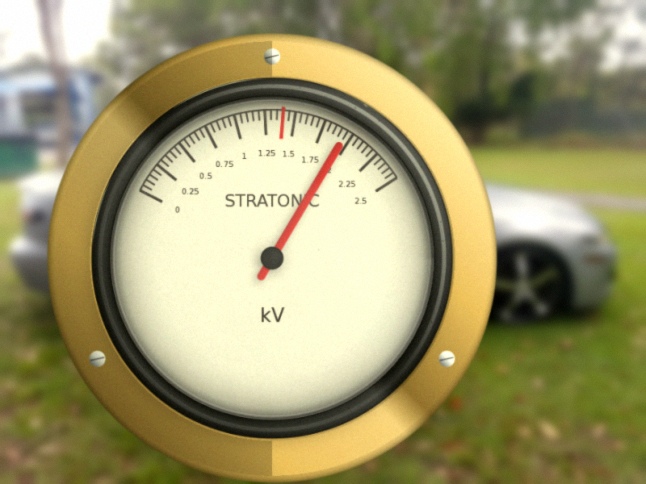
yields 1.95 kV
